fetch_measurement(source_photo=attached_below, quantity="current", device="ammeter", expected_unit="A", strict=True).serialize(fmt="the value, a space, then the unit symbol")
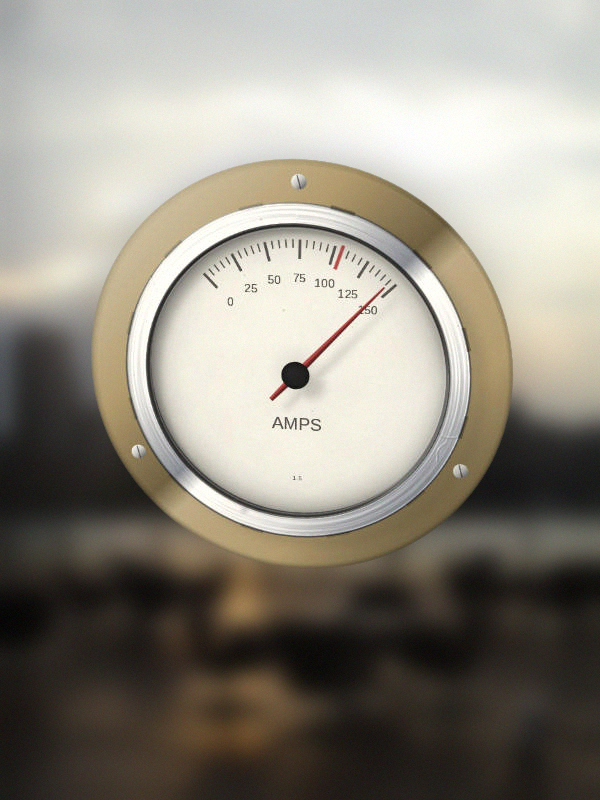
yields 145 A
